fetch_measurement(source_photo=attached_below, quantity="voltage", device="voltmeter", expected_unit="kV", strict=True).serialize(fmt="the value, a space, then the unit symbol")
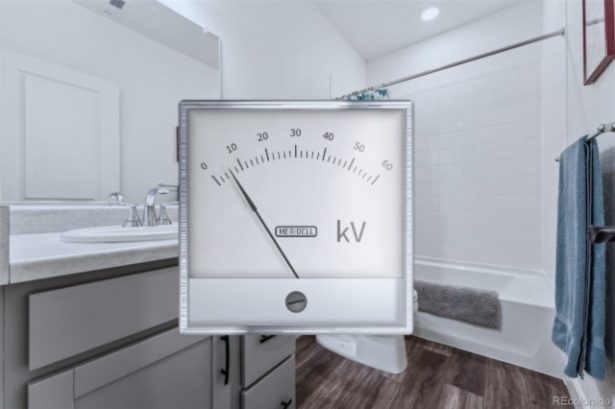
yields 6 kV
